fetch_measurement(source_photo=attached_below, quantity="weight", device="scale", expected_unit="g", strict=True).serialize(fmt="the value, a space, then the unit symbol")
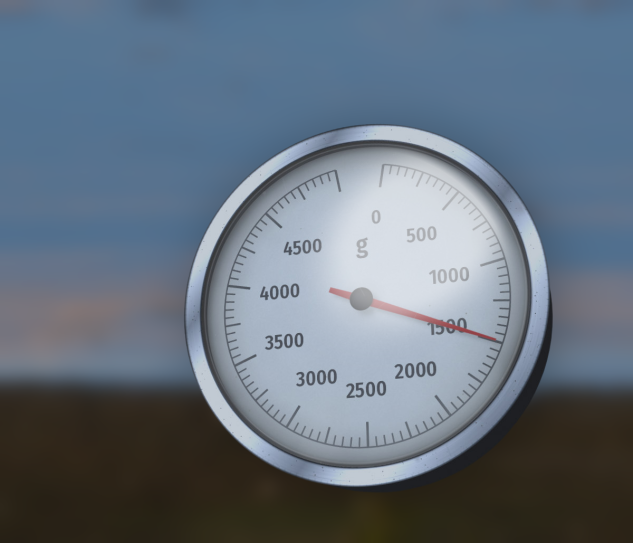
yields 1500 g
